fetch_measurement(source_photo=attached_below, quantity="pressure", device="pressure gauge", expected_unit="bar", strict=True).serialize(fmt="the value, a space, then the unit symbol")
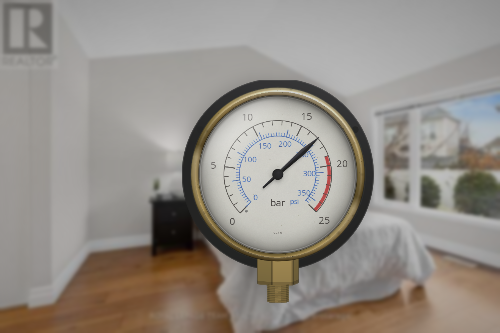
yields 17 bar
